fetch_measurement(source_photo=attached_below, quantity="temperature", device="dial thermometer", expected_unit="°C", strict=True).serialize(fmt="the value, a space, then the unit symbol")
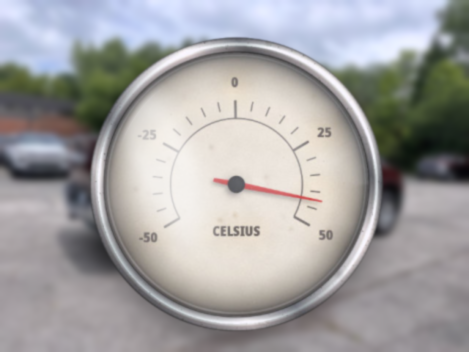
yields 42.5 °C
